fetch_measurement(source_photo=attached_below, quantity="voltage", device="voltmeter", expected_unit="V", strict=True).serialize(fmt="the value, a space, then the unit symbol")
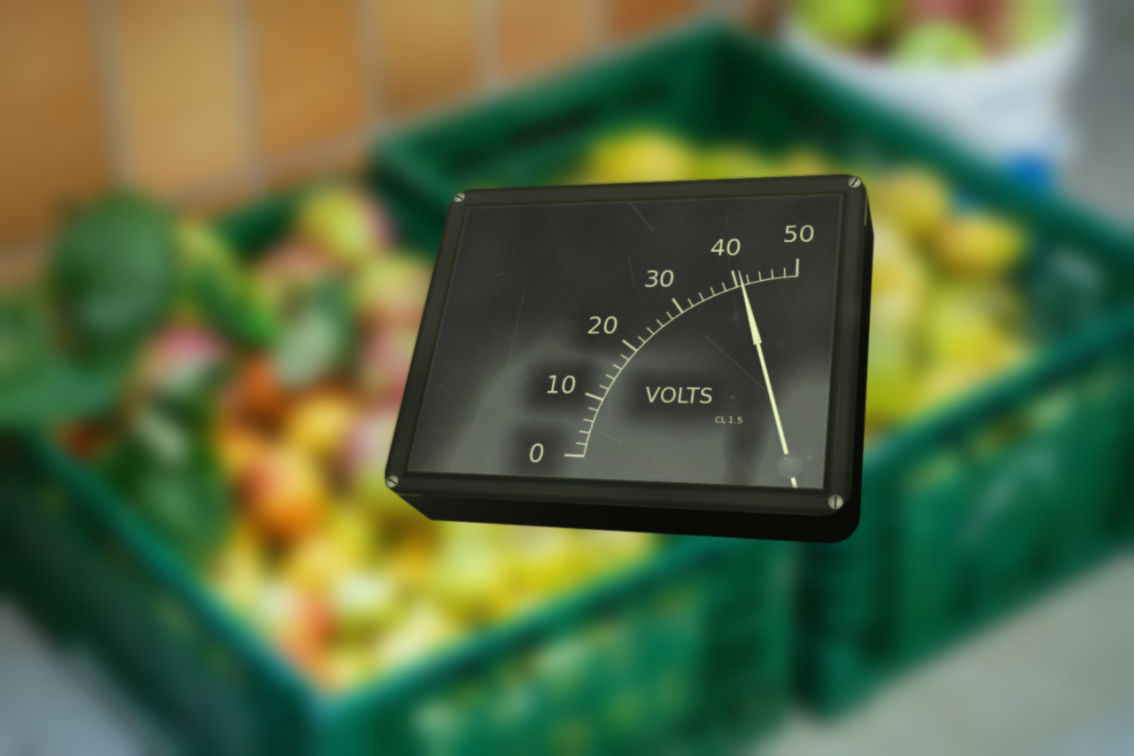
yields 41 V
